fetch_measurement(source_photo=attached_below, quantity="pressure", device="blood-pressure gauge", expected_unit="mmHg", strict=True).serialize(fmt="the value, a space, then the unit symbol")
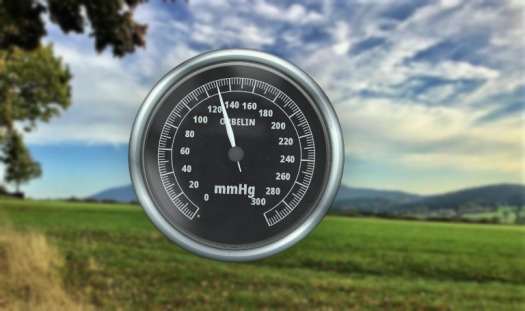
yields 130 mmHg
